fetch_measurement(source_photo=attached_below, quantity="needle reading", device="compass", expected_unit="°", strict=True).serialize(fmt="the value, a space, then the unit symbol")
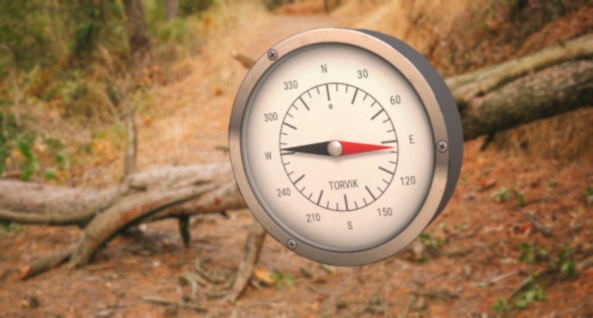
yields 95 °
